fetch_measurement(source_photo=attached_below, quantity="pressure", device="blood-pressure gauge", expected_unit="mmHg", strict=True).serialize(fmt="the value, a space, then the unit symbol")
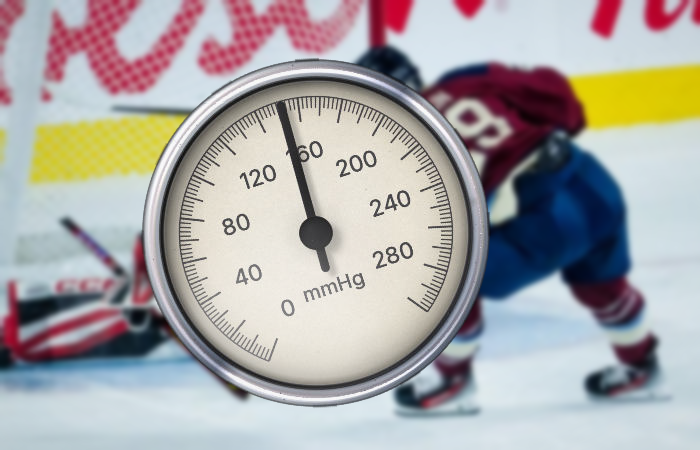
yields 152 mmHg
